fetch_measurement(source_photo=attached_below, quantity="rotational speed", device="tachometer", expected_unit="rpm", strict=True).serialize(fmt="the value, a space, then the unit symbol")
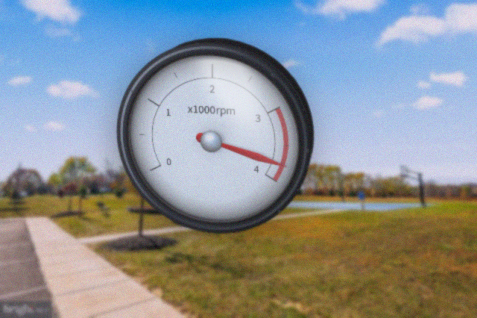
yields 3750 rpm
